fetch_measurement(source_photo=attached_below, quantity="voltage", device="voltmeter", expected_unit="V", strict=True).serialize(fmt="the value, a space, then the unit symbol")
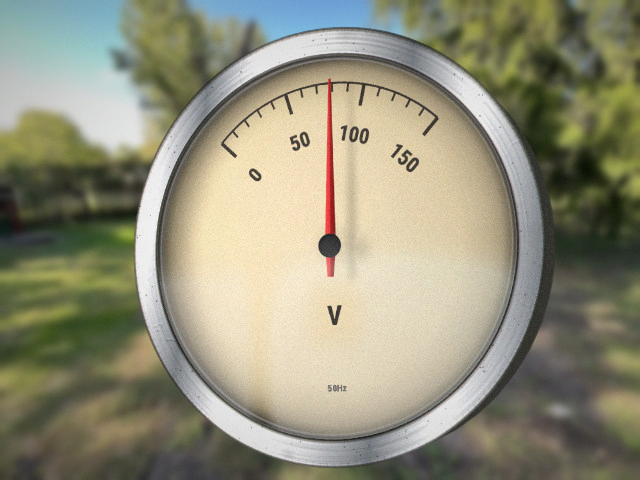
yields 80 V
